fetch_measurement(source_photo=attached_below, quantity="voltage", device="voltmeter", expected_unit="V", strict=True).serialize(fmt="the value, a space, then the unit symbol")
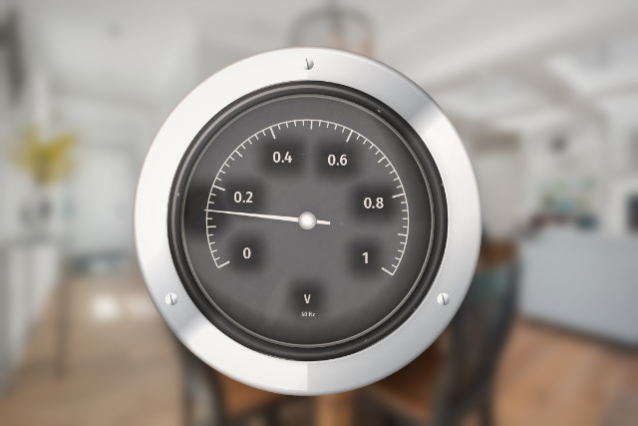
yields 0.14 V
